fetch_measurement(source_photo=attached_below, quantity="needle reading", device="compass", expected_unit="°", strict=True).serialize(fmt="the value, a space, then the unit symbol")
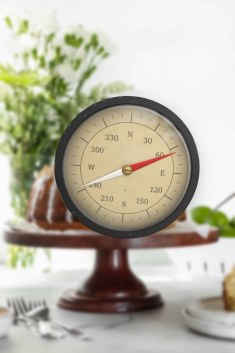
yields 65 °
